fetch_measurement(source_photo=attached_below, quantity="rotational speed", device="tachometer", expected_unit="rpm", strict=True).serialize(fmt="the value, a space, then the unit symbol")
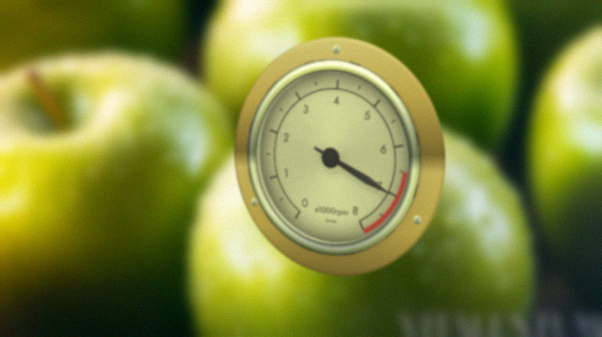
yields 7000 rpm
